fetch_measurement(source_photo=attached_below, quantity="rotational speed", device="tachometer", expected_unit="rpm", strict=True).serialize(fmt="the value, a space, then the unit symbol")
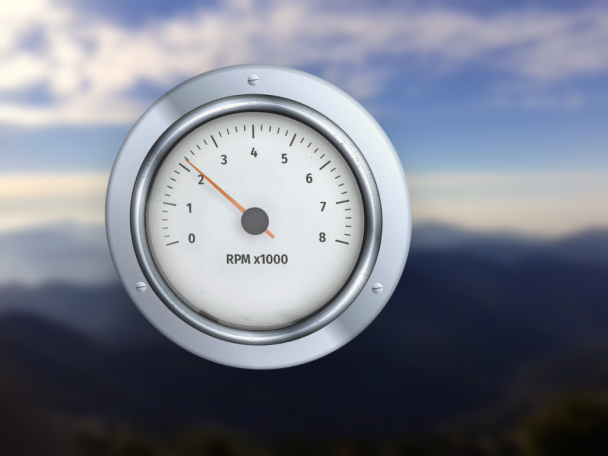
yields 2200 rpm
